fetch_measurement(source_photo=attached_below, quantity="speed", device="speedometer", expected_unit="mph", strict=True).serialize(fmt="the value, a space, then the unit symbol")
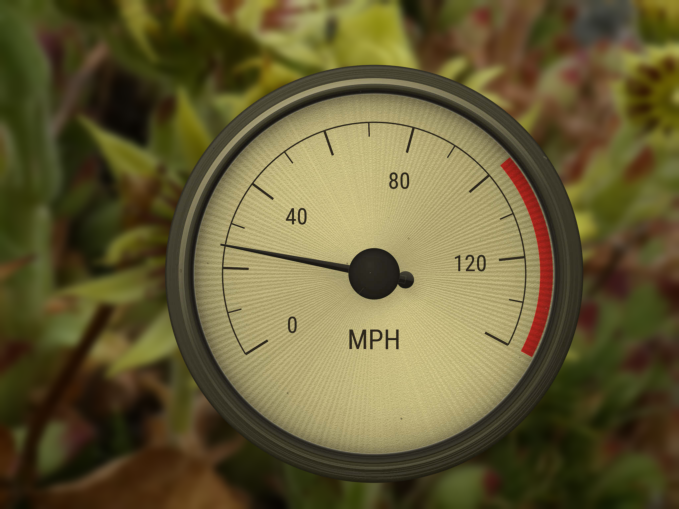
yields 25 mph
